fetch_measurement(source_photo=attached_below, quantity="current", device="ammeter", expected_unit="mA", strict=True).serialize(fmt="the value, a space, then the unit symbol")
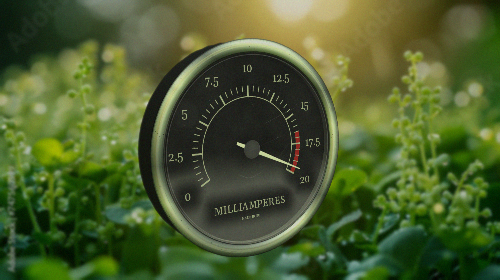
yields 19.5 mA
